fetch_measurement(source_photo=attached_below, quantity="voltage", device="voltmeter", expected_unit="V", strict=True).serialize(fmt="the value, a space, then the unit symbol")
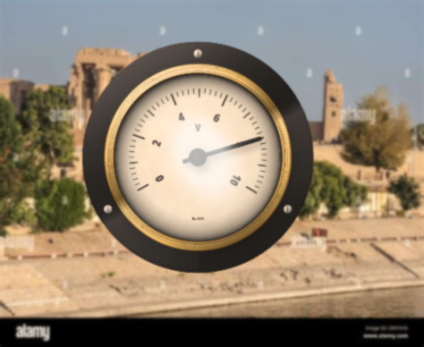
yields 8 V
